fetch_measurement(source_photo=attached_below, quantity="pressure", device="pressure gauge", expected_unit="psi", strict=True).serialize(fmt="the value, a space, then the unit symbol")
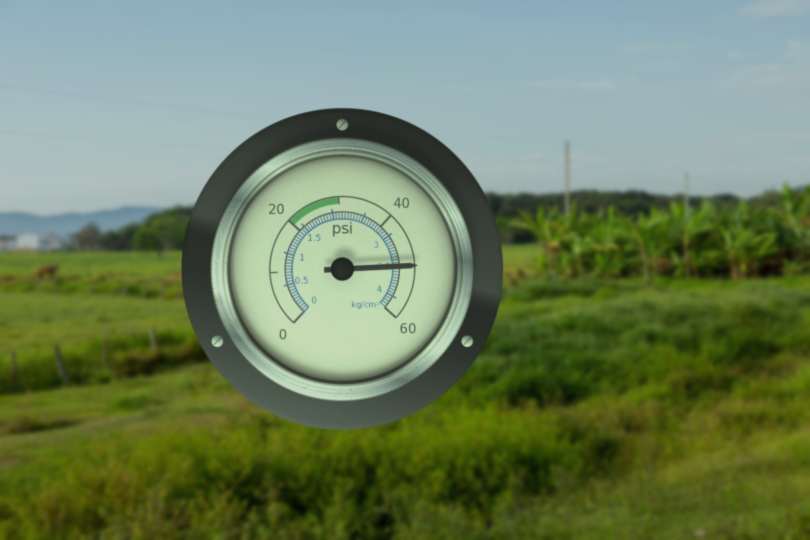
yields 50 psi
